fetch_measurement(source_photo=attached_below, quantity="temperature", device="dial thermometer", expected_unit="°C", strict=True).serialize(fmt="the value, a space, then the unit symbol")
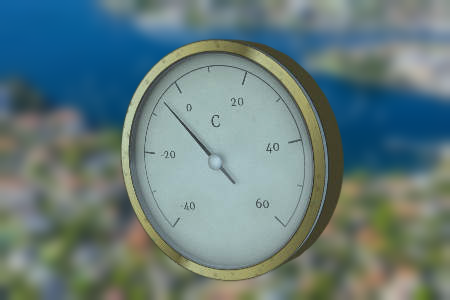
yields -5 °C
